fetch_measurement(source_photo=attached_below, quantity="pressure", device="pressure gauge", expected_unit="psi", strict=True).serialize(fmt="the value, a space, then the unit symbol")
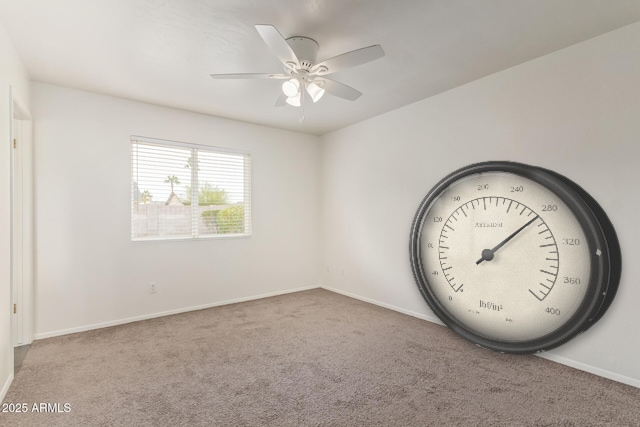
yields 280 psi
